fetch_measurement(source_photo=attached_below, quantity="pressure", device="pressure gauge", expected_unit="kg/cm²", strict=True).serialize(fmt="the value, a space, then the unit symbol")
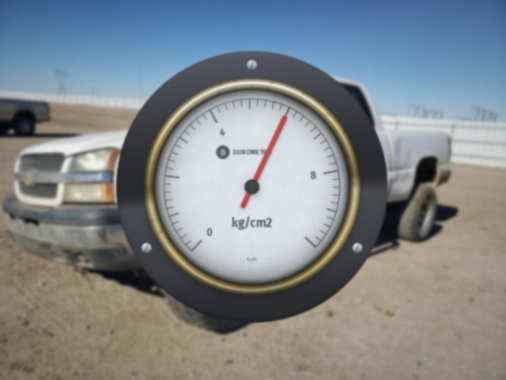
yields 6 kg/cm²
